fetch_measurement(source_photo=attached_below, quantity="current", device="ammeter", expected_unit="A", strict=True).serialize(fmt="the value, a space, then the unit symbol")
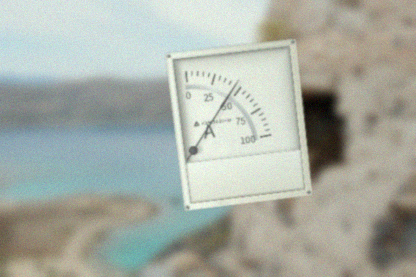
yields 45 A
